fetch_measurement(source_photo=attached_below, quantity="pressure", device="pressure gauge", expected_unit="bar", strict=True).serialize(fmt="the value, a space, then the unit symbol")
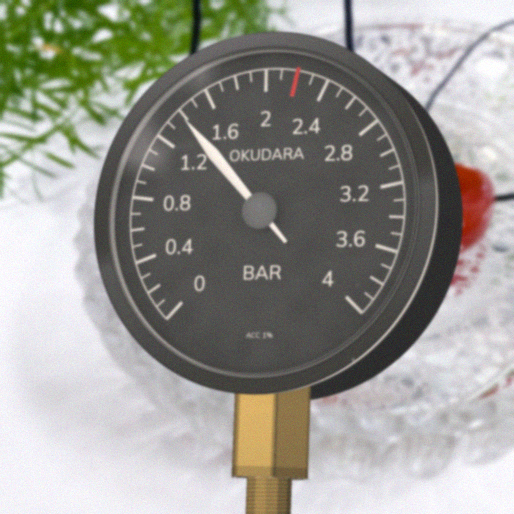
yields 1.4 bar
